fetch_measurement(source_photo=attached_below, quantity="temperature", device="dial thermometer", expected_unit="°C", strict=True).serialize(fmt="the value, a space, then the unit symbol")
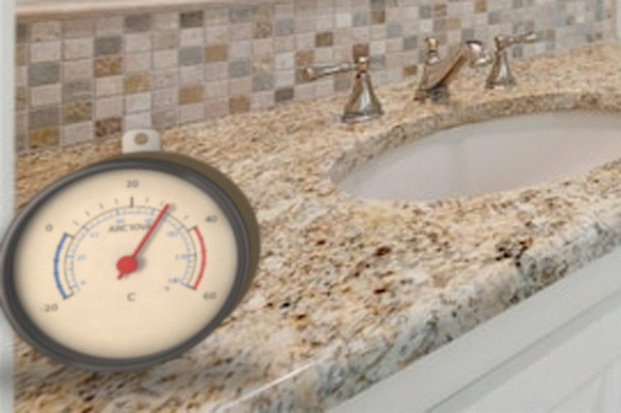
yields 30 °C
